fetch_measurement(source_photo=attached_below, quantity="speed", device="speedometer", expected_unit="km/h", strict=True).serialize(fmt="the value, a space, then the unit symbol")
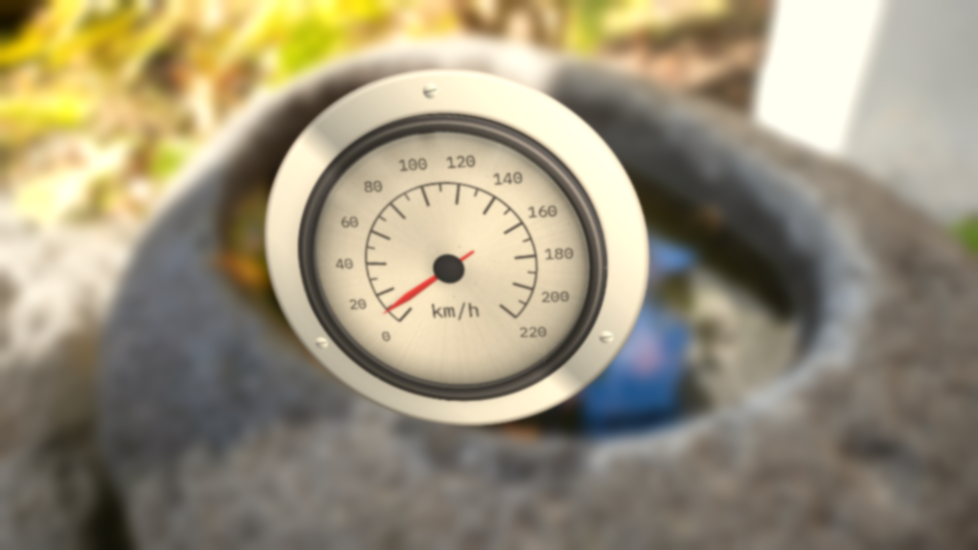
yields 10 km/h
